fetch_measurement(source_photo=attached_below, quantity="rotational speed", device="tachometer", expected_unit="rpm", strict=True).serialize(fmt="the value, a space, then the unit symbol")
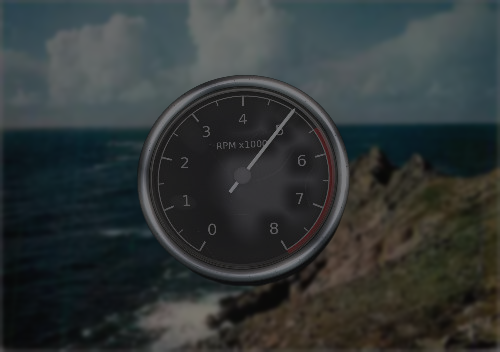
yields 5000 rpm
